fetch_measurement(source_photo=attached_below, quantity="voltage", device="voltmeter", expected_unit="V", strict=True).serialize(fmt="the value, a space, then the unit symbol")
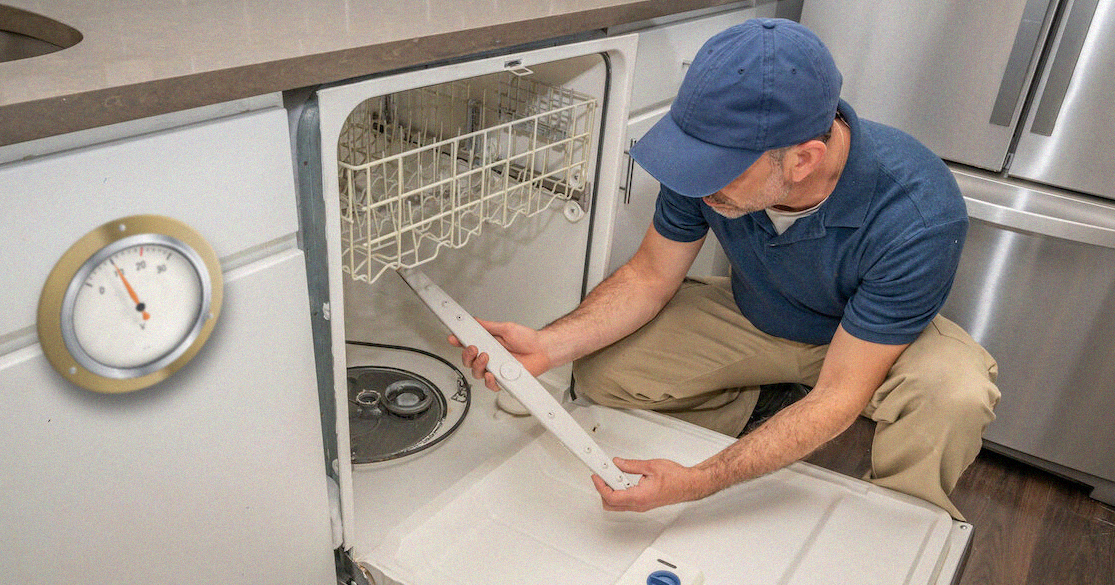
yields 10 V
